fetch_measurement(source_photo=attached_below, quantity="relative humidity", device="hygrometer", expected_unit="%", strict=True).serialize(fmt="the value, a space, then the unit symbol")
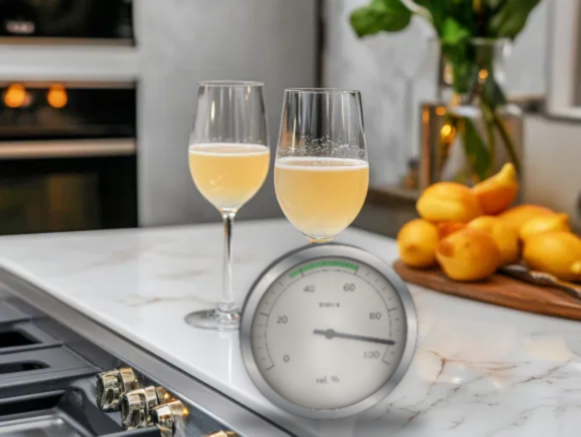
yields 92 %
